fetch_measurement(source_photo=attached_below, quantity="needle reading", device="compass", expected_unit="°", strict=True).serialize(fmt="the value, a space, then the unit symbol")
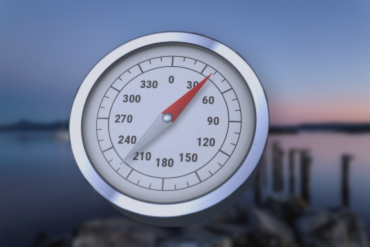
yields 40 °
